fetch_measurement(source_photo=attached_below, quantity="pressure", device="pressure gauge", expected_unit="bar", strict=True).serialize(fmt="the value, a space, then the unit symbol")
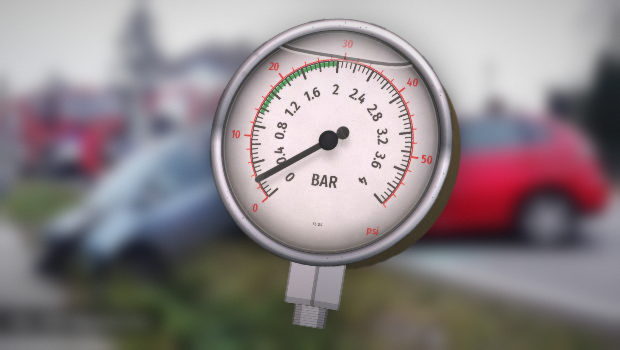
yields 0.2 bar
